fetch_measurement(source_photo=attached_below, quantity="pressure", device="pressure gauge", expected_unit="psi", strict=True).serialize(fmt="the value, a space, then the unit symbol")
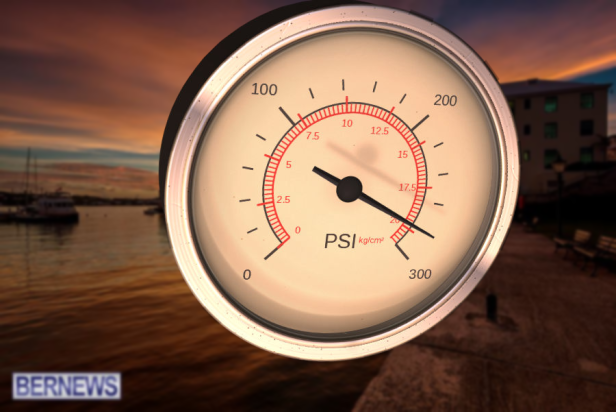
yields 280 psi
